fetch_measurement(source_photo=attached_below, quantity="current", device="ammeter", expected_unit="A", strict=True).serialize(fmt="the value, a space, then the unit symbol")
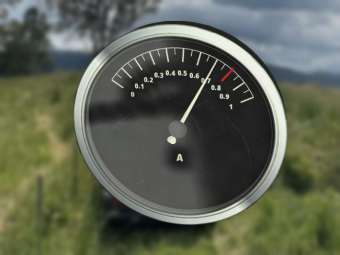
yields 0.7 A
